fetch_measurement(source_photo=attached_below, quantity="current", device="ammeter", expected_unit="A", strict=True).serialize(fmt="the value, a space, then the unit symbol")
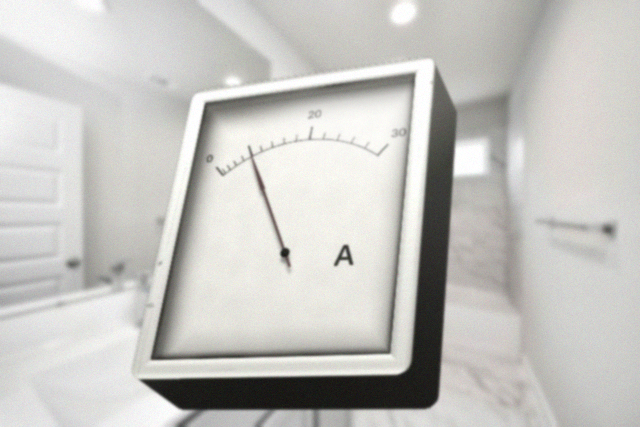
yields 10 A
